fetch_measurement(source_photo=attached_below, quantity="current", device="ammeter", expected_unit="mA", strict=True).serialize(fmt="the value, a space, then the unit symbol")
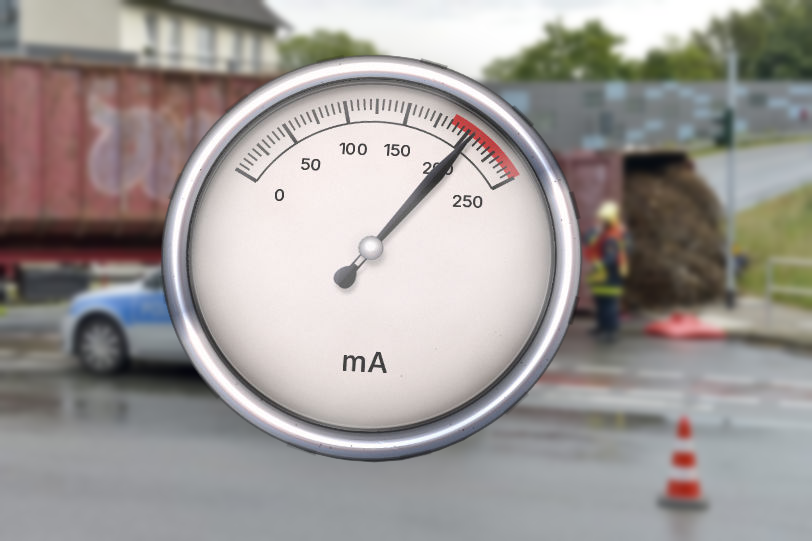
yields 205 mA
